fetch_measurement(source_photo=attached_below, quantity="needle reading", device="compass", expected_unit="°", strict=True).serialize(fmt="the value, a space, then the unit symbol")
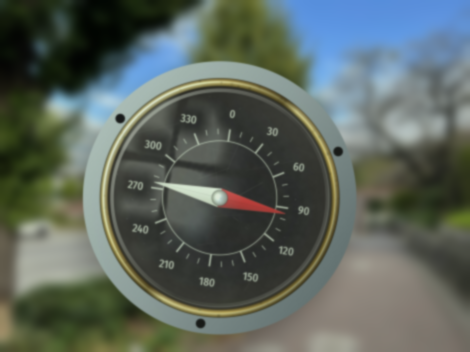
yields 95 °
